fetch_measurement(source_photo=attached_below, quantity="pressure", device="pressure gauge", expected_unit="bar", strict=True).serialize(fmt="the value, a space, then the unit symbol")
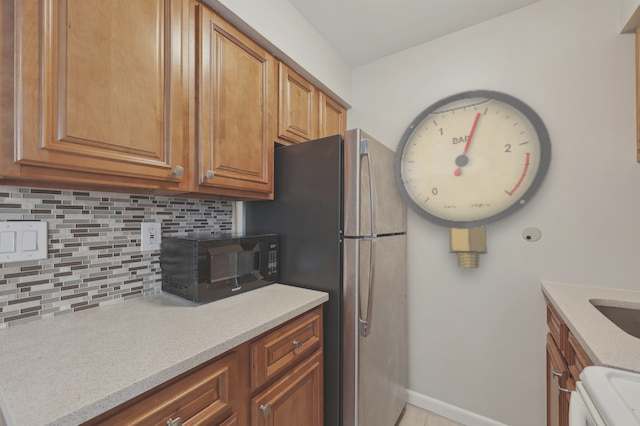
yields 1.45 bar
